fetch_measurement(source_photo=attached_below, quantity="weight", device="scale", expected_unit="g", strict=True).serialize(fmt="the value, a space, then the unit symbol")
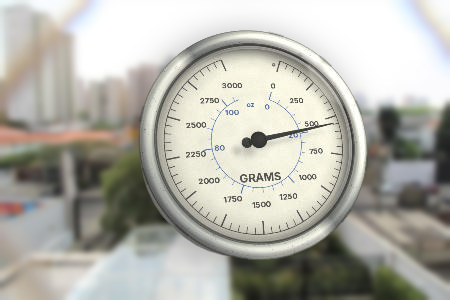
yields 550 g
